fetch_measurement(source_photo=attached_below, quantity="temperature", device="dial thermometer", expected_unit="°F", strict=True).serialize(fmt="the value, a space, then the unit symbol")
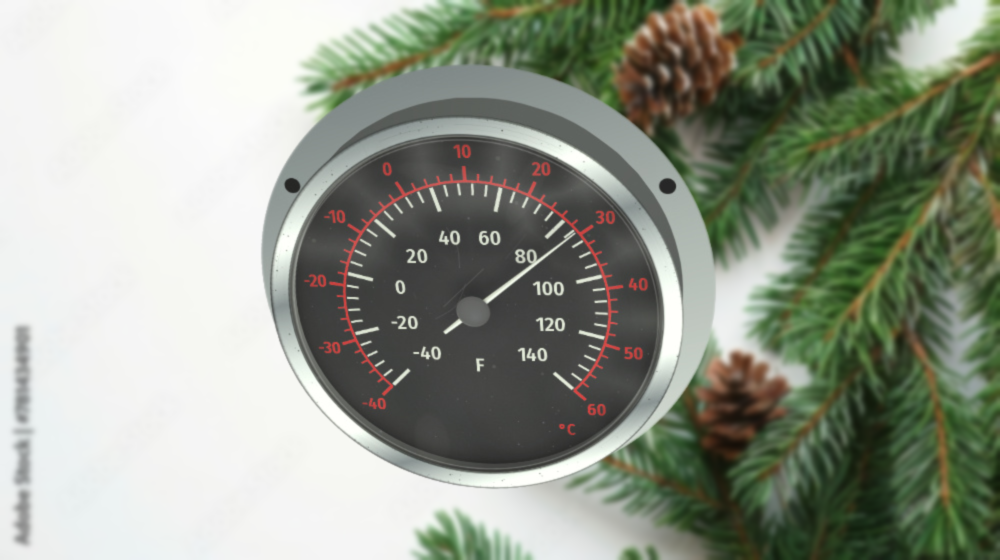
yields 84 °F
